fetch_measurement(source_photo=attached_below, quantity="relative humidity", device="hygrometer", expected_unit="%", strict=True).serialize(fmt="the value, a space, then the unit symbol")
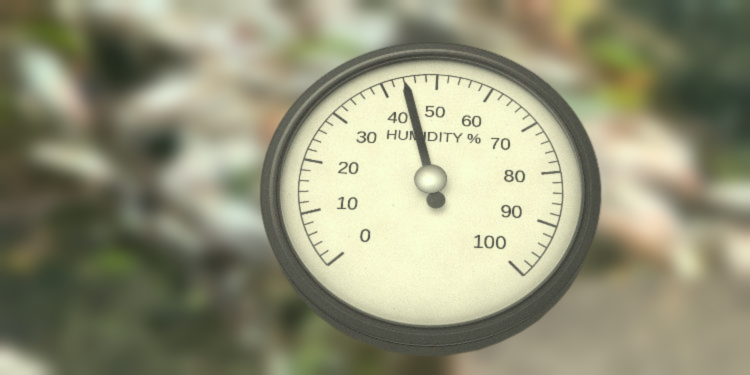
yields 44 %
